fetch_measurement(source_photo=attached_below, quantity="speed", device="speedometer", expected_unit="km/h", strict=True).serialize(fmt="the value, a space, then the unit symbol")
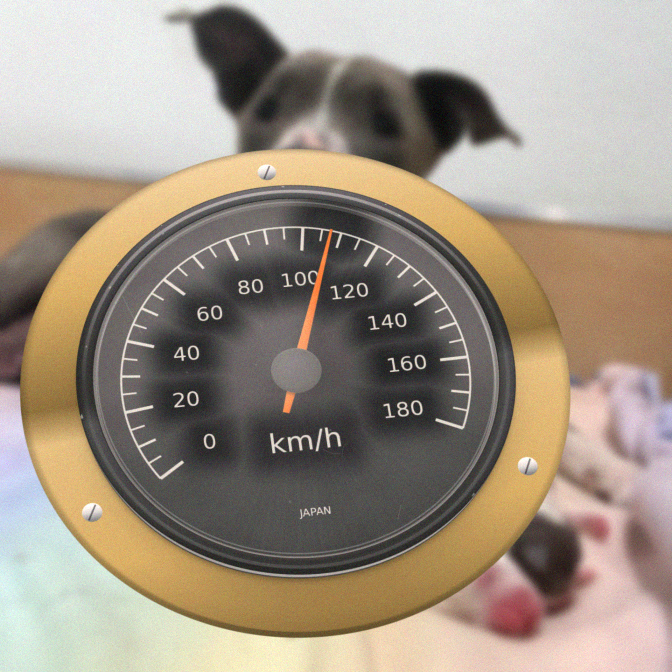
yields 107.5 km/h
